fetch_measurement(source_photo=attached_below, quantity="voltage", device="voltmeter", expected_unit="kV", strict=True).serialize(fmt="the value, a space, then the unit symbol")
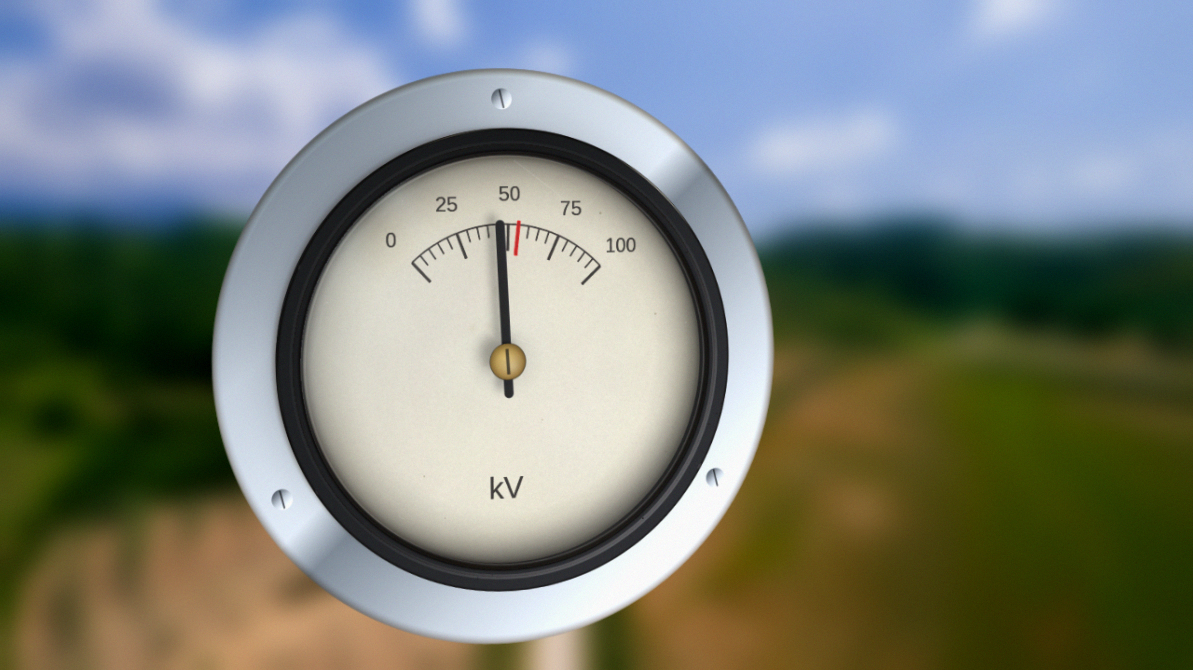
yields 45 kV
